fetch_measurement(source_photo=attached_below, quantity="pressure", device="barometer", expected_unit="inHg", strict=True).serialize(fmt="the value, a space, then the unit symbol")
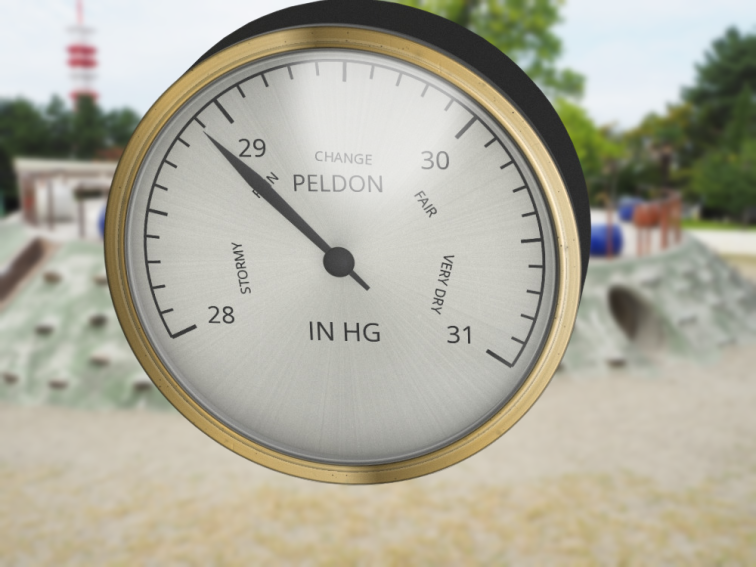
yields 28.9 inHg
